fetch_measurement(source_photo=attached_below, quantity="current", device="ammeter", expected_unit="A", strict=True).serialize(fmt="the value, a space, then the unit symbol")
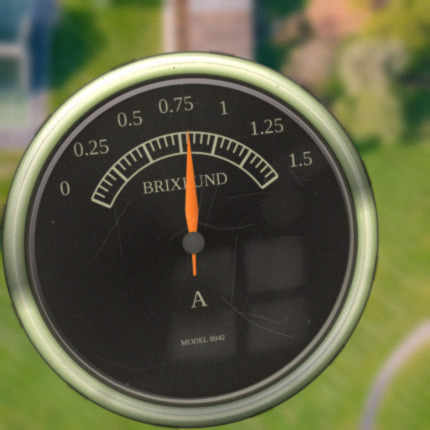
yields 0.8 A
